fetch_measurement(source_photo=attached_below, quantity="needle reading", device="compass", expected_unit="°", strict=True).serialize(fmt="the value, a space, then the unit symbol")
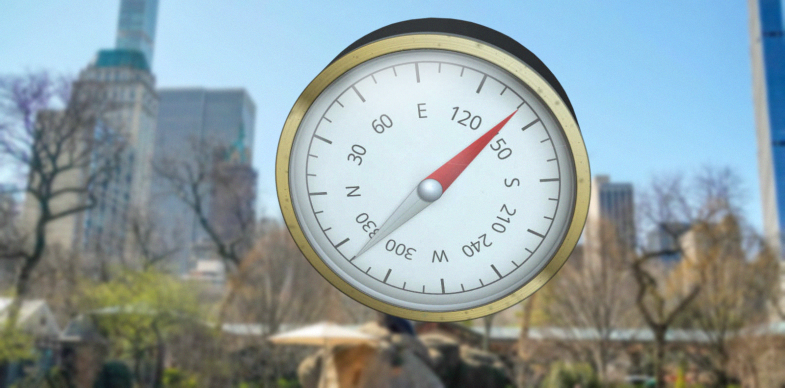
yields 140 °
